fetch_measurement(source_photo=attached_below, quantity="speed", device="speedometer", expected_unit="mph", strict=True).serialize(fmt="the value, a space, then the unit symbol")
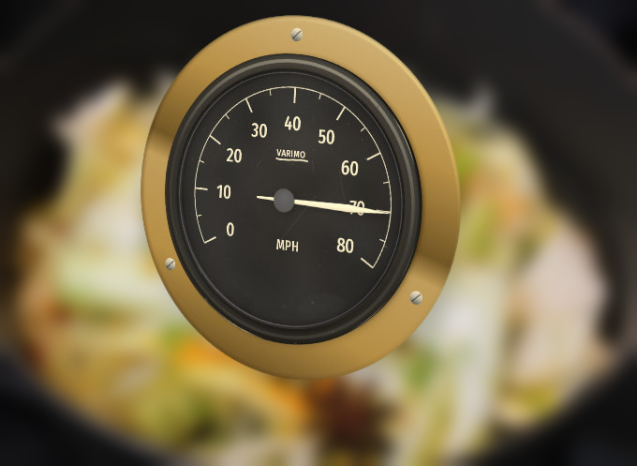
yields 70 mph
